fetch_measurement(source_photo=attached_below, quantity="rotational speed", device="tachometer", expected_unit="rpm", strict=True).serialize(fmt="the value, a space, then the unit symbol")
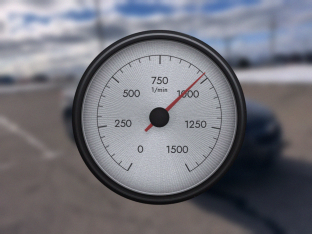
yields 975 rpm
